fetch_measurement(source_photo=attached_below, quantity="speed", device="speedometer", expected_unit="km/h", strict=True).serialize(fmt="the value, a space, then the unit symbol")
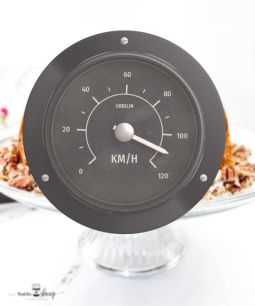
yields 110 km/h
